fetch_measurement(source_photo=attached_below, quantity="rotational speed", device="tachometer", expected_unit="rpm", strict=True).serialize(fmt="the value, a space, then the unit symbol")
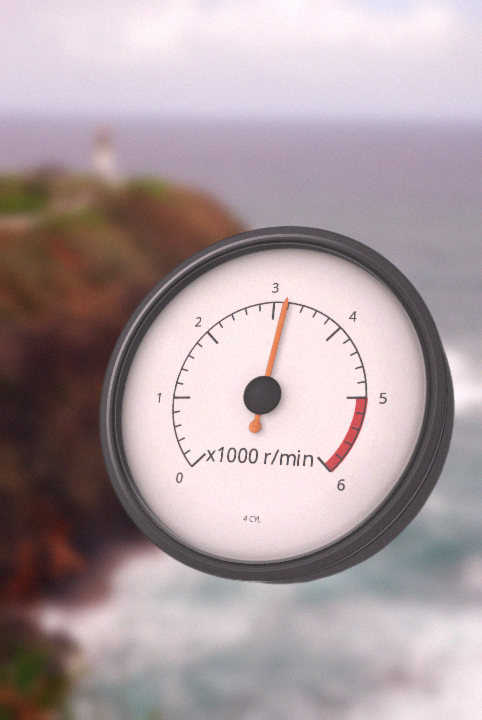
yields 3200 rpm
